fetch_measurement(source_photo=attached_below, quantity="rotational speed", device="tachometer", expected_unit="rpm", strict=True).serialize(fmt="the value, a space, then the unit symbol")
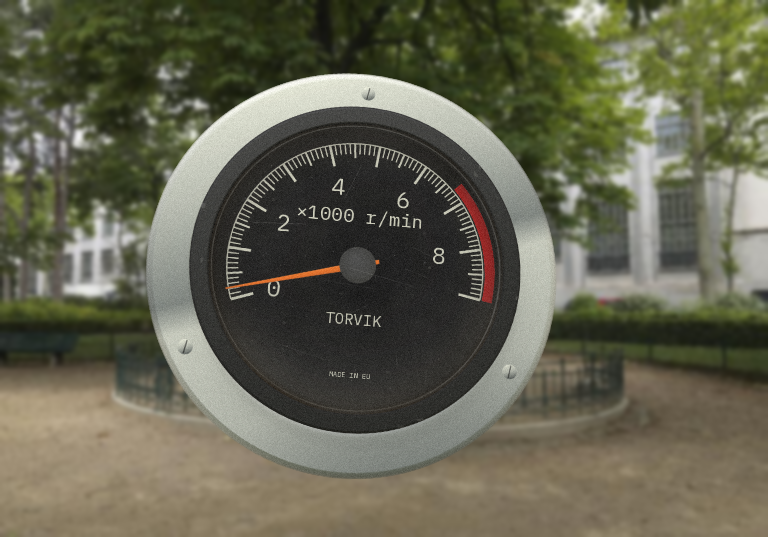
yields 200 rpm
